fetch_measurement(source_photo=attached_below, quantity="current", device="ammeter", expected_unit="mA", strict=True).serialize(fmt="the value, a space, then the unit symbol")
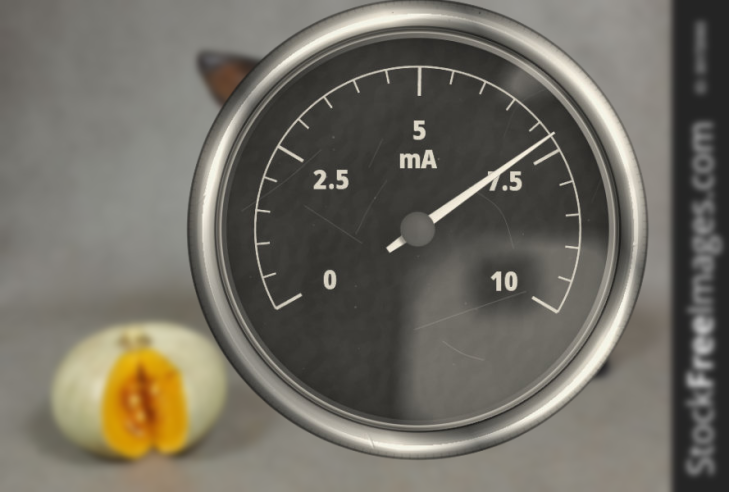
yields 7.25 mA
